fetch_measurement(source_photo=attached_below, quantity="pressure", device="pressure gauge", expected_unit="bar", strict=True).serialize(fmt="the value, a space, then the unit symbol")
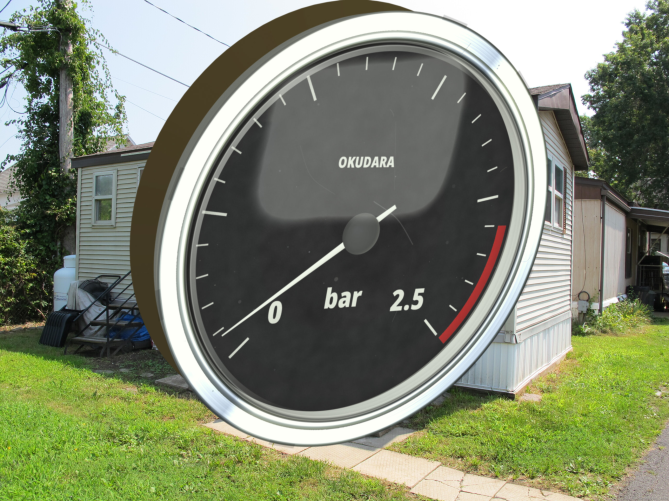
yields 0.1 bar
